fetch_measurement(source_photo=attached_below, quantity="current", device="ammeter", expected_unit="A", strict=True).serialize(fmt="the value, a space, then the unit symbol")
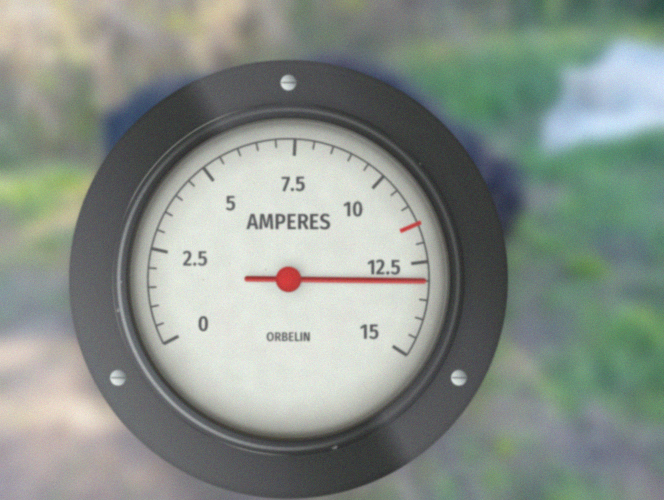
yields 13 A
